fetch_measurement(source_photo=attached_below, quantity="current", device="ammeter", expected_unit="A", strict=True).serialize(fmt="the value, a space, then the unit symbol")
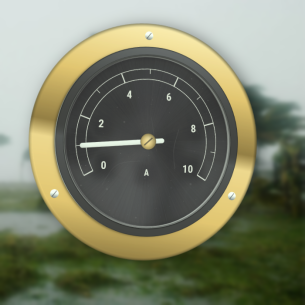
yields 1 A
